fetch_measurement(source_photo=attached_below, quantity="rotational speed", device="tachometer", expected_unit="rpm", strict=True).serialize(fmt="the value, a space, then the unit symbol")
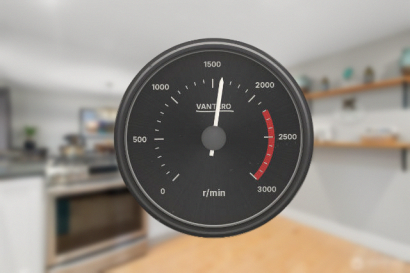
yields 1600 rpm
